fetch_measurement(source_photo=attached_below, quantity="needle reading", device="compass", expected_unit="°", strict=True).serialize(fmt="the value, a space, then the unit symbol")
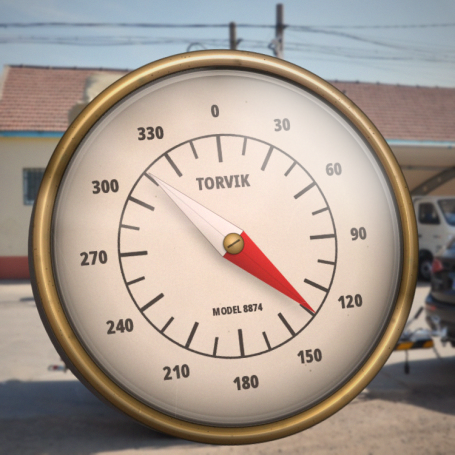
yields 135 °
